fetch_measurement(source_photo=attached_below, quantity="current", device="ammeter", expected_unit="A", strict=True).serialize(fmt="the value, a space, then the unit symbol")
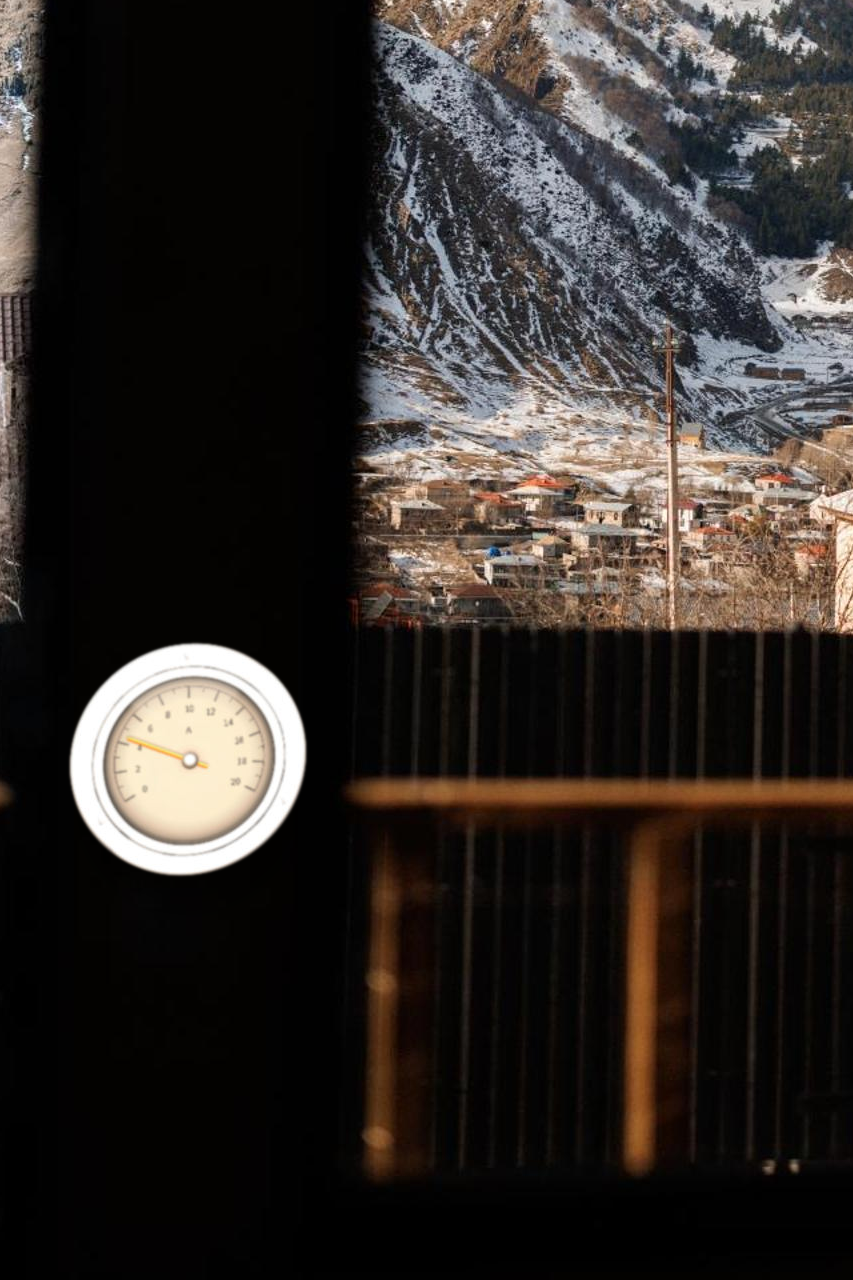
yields 4.5 A
